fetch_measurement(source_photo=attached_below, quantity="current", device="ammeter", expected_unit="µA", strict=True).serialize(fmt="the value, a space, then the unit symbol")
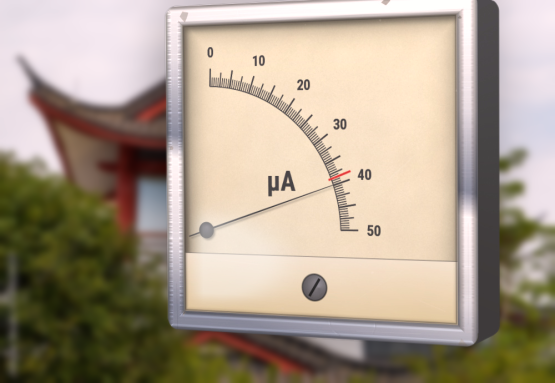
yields 40 µA
